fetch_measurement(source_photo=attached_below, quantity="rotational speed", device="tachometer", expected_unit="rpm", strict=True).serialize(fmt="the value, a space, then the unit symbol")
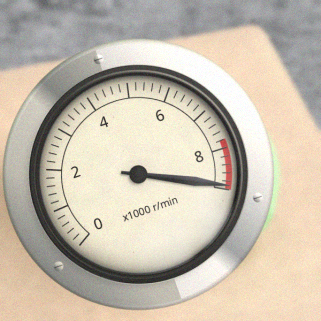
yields 8900 rpm
